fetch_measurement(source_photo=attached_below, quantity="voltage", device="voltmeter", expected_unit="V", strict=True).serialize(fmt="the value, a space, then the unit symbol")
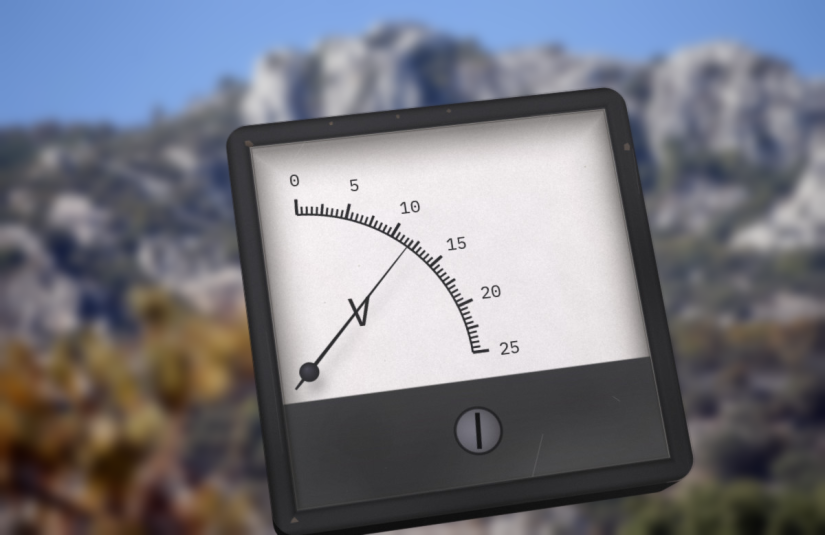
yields 12 V
